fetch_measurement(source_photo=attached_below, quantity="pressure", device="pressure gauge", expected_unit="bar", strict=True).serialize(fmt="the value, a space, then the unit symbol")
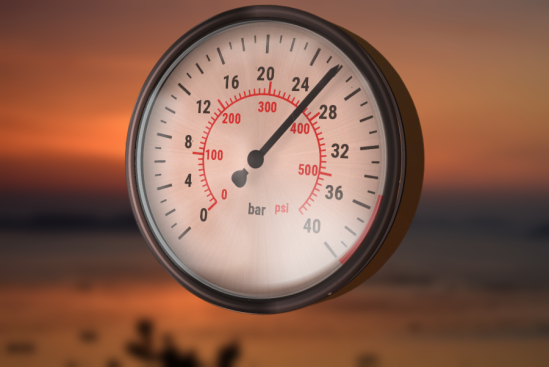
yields 26 bar
